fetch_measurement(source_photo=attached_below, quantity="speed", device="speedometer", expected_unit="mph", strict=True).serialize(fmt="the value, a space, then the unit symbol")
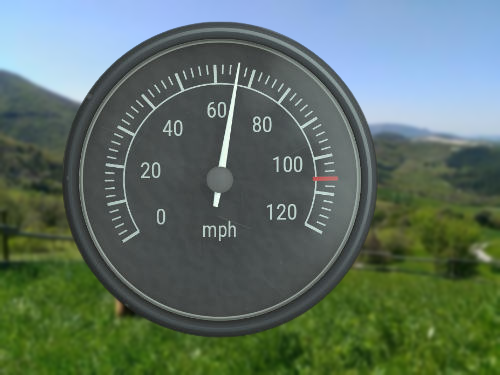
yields 66 mph
